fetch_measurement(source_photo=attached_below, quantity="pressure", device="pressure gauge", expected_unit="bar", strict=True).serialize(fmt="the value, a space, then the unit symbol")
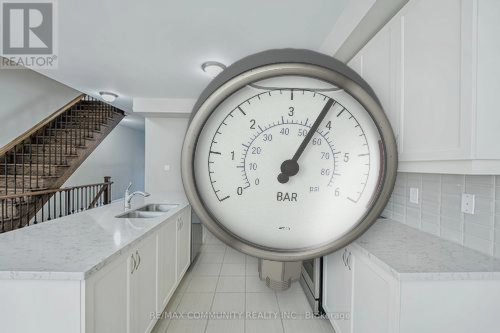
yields 3.7 bar
